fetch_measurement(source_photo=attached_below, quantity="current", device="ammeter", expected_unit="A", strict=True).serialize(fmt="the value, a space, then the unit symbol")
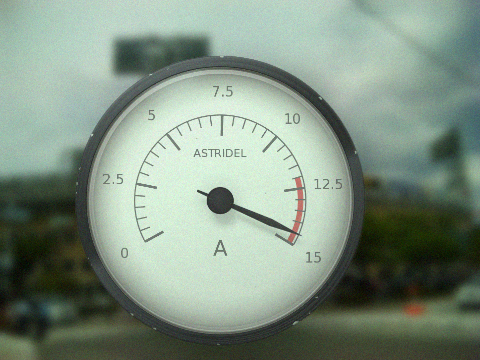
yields 14.5 A
